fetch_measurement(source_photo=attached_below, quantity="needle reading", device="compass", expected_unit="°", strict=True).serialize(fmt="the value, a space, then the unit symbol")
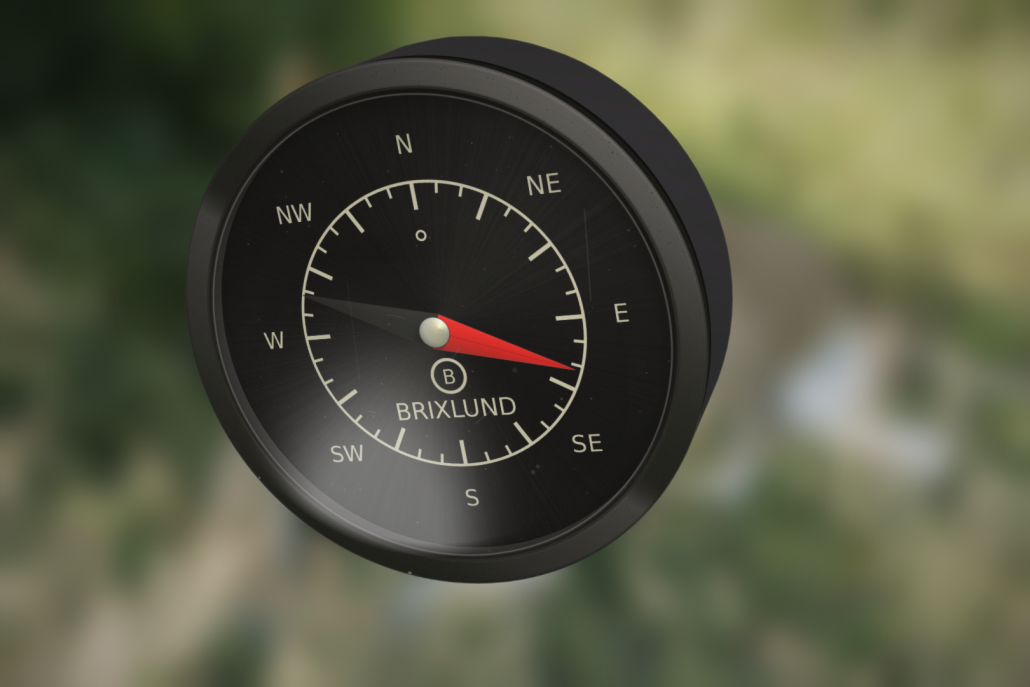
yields 110 °
